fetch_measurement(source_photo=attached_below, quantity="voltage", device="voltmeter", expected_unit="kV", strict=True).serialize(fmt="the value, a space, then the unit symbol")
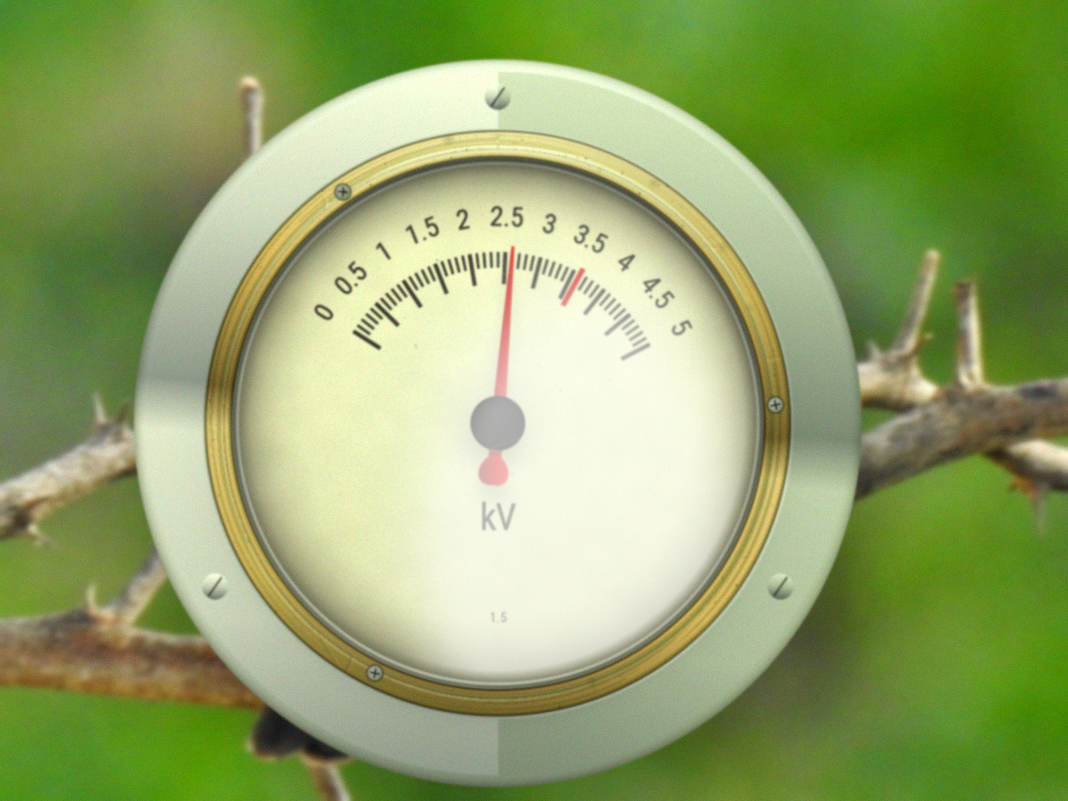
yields 2.6 kV
